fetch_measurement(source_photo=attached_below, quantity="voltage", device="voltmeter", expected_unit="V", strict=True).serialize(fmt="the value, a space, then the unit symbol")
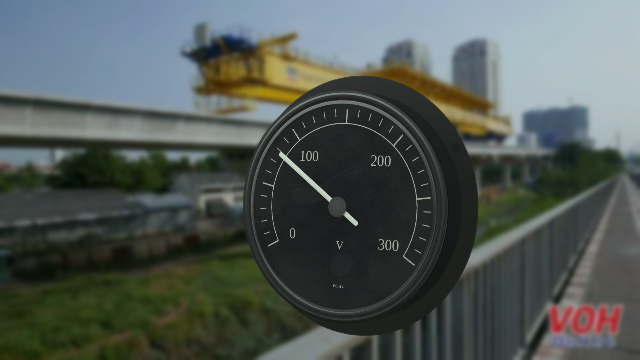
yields 80 V
